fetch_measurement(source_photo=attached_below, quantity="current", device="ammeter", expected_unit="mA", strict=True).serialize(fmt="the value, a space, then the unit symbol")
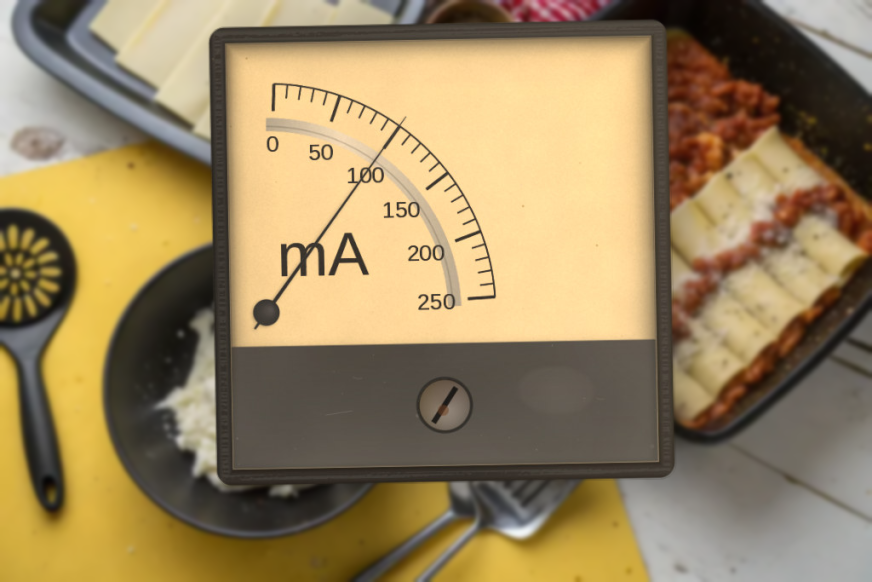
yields 100 mA
